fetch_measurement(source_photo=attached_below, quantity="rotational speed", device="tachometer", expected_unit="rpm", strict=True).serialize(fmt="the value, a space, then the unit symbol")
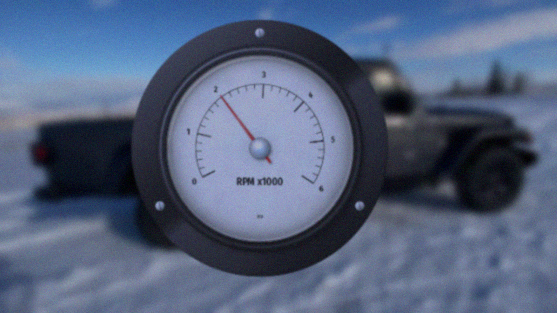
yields 2000 rpm
